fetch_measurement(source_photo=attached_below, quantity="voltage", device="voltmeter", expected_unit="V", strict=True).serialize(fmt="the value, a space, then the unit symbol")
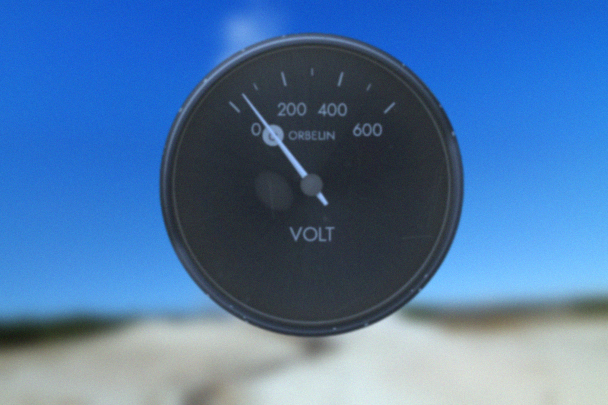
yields 50 V
